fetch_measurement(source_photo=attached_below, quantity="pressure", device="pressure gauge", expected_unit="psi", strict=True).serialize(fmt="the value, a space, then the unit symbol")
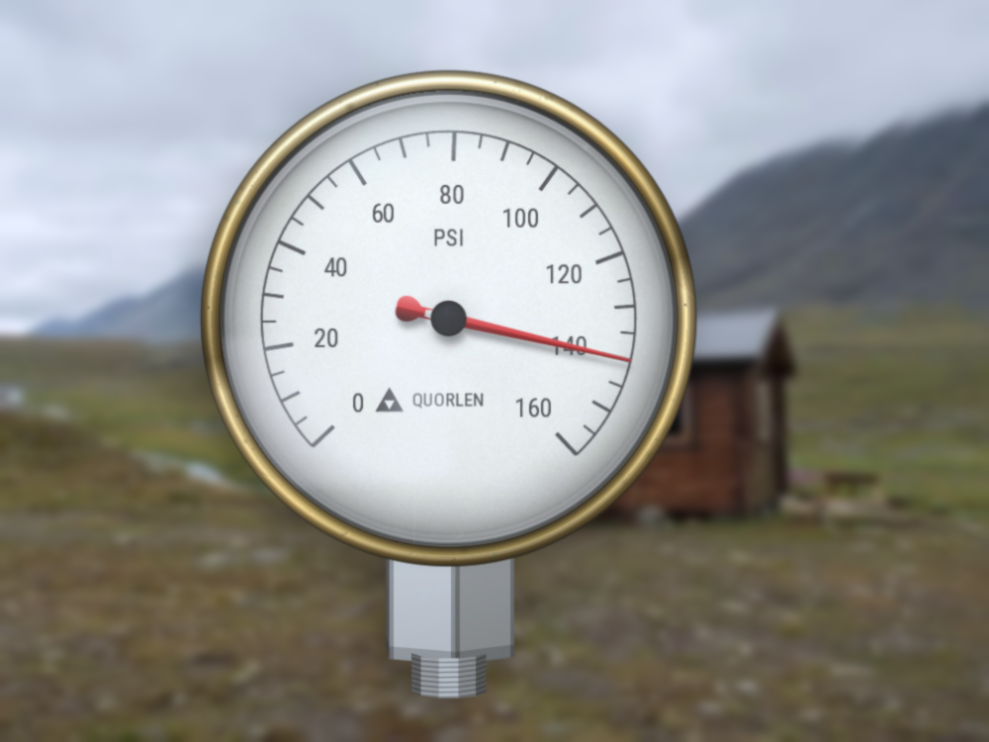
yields 140 psi
